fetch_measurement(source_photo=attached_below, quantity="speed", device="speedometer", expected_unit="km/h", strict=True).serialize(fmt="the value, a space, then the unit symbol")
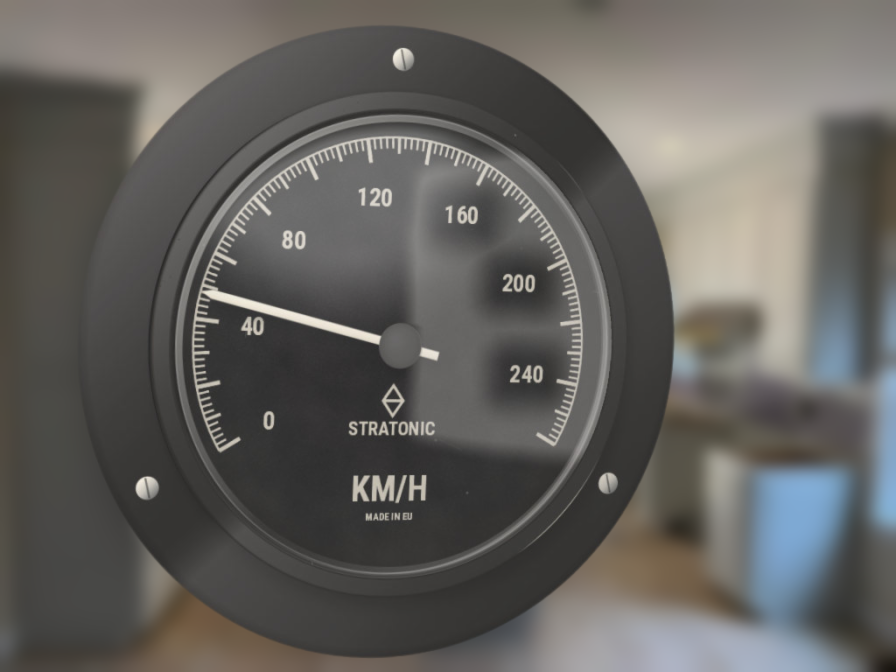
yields 48 km/h
